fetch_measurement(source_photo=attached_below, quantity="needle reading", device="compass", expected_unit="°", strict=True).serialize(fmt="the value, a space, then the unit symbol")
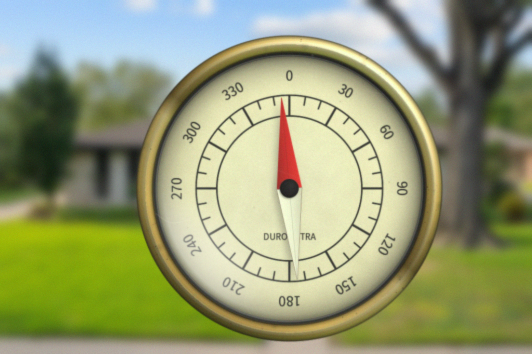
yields 355 °
